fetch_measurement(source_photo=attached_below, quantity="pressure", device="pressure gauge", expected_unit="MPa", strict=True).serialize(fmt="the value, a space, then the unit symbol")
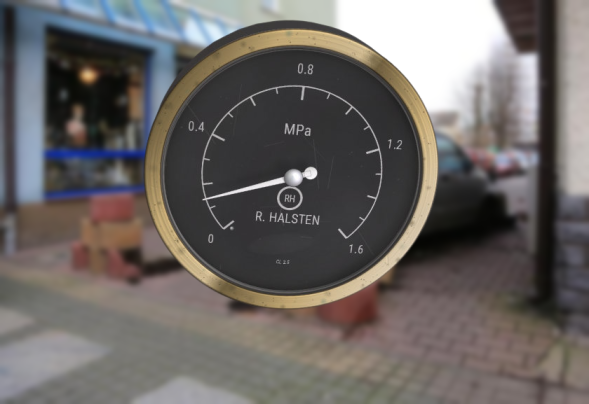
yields 0.15 MPa
